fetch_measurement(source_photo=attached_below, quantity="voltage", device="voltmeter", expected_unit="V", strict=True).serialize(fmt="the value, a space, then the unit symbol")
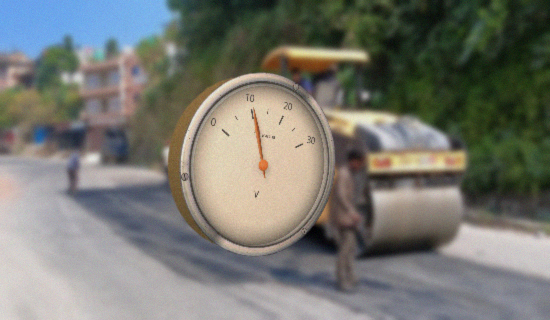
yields 10 V
